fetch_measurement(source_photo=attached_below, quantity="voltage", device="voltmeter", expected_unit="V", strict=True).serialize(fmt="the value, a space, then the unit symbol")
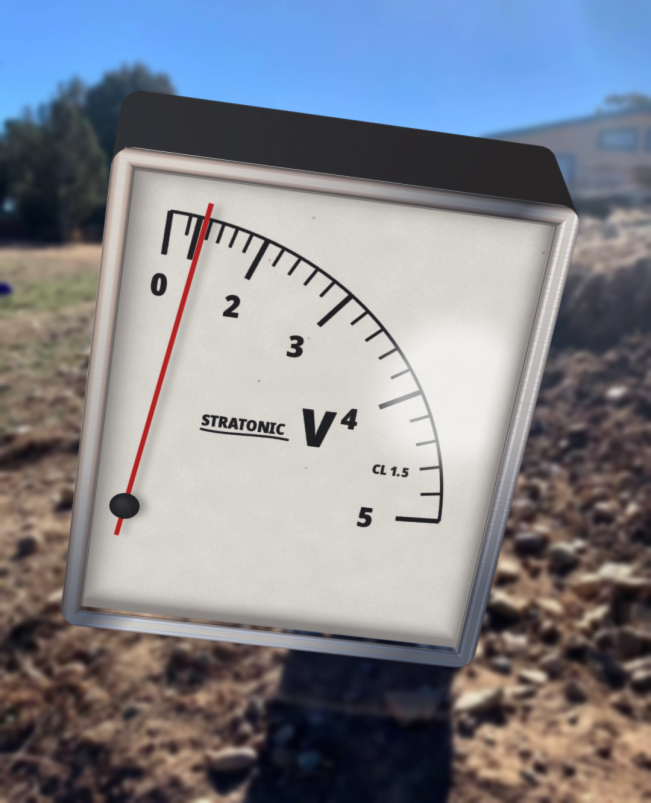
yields 1.1 V
